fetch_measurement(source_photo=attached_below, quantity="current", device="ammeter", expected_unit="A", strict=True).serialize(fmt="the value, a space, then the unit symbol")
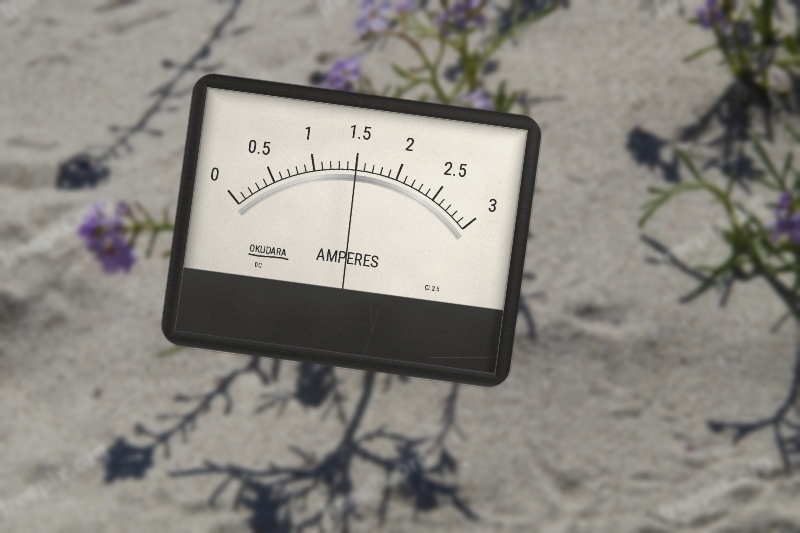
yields 1.5 A
